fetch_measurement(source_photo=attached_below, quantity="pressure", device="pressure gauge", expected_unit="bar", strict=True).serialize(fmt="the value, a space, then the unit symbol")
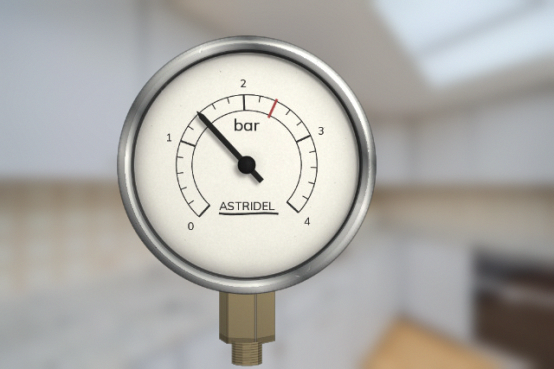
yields 1.4 bar
